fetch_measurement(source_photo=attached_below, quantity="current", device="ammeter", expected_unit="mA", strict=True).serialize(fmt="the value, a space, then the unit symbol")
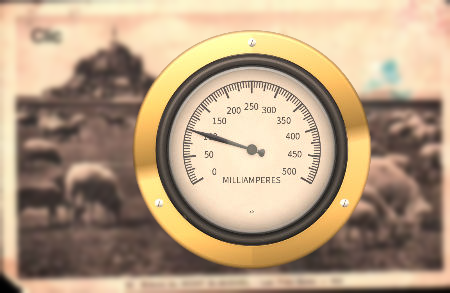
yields 100 mA
